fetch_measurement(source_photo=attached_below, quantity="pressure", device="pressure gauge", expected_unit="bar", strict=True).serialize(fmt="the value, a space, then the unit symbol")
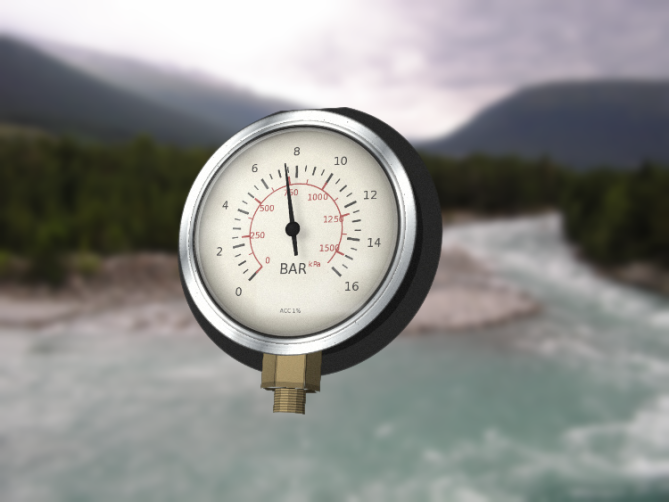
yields 7.5 bar
